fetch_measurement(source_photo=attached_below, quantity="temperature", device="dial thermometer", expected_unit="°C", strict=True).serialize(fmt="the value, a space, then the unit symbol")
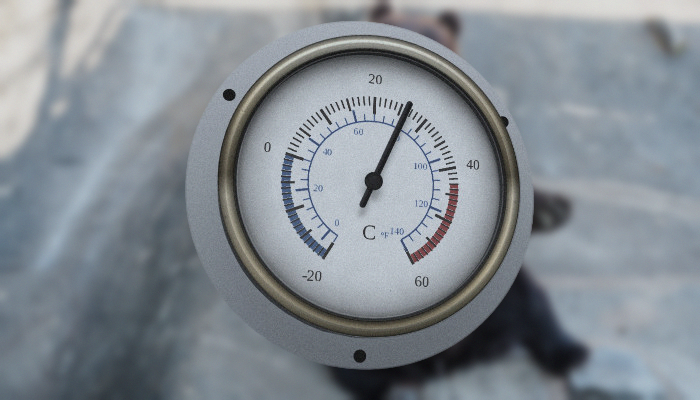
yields 26 °C
